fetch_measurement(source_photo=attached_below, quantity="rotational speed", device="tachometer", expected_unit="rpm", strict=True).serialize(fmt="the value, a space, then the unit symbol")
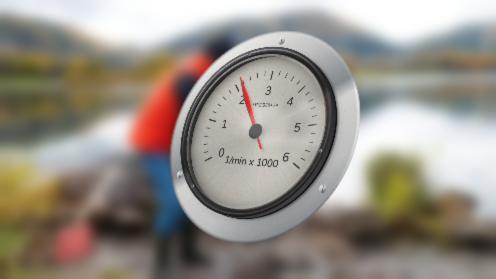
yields 2200 rpm
